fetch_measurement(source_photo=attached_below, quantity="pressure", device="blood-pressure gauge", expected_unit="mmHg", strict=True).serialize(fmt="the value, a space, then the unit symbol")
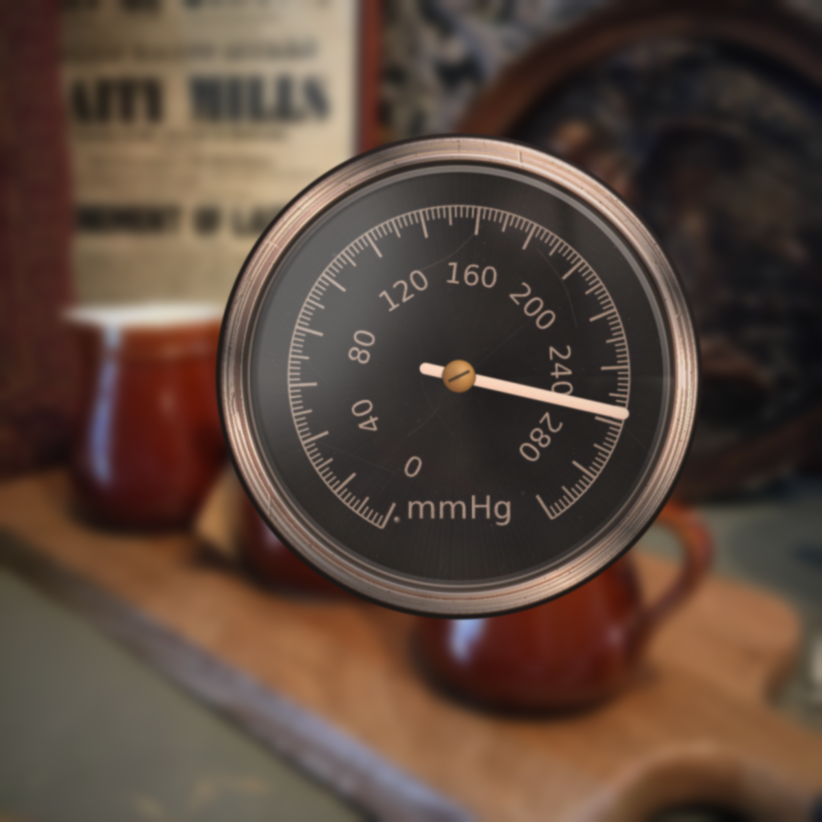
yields 256 mmHg
